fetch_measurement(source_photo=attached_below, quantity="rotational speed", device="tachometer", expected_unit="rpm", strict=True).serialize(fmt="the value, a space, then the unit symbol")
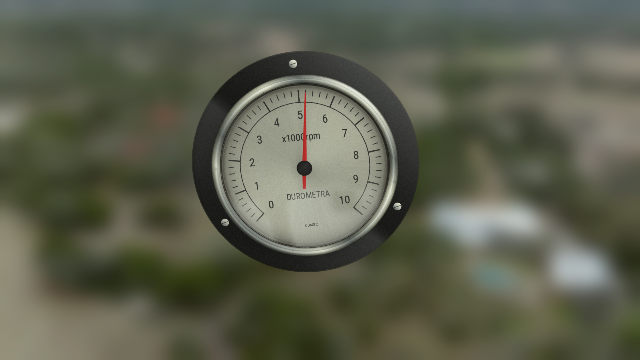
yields 5200 rpm
